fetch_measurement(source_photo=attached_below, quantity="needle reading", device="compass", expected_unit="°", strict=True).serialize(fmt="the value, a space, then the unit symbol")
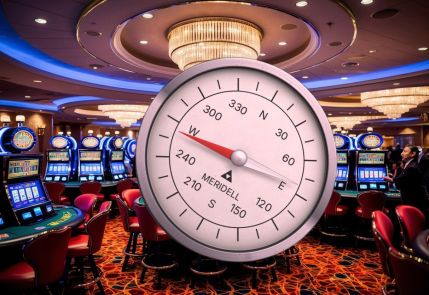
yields 262.5 °
